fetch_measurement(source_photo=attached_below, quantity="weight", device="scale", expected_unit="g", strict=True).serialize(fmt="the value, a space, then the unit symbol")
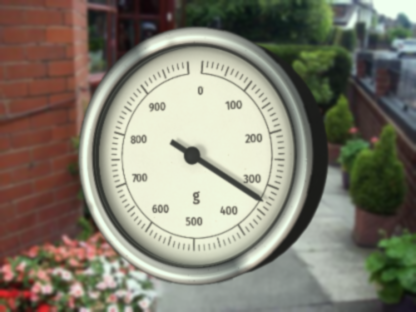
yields 330 g
